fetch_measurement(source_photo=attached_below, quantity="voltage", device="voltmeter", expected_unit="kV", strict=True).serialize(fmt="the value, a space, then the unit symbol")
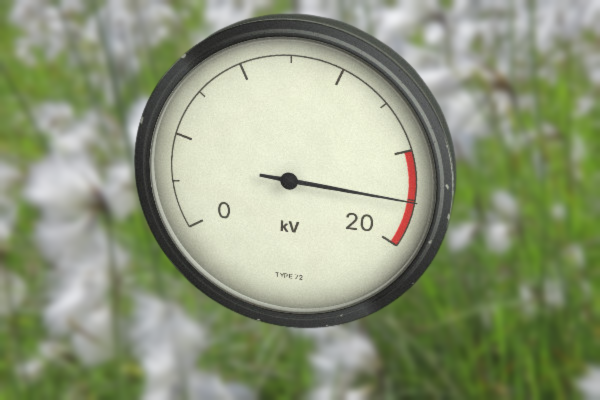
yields 18 kV
